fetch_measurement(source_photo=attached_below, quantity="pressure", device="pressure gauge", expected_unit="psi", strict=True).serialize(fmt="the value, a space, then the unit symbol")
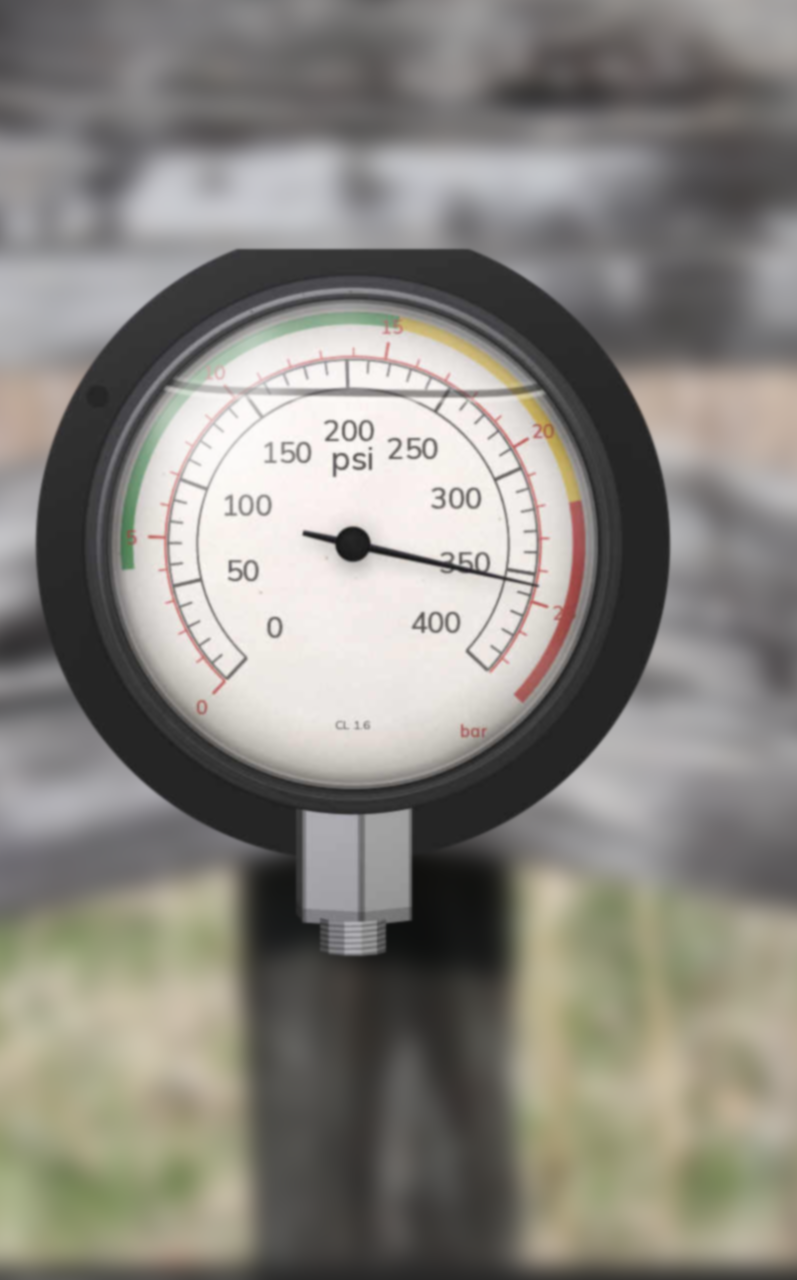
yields 355 psi
